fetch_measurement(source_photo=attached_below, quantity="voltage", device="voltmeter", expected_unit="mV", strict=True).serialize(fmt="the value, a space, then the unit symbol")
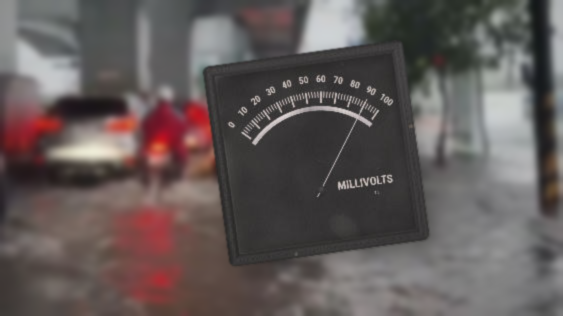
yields 90 mV
